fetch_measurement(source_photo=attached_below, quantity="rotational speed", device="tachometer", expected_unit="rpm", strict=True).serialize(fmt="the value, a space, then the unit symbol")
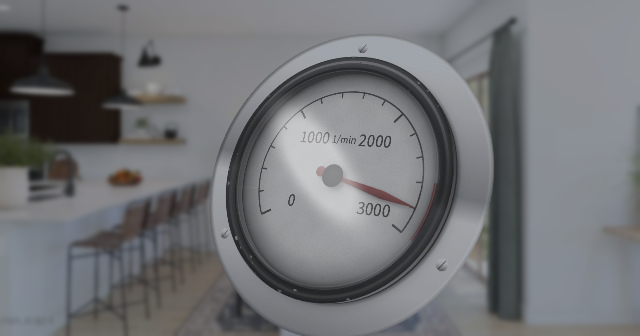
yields 2800 rpm
